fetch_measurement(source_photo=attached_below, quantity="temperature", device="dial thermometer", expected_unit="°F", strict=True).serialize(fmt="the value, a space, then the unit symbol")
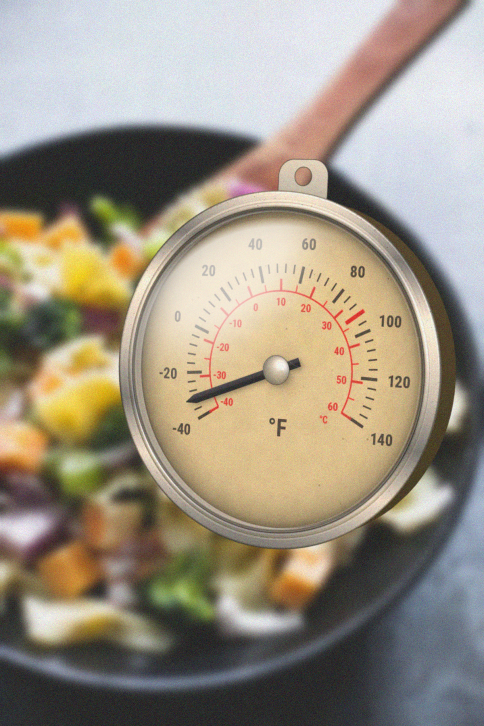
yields -32 °F
